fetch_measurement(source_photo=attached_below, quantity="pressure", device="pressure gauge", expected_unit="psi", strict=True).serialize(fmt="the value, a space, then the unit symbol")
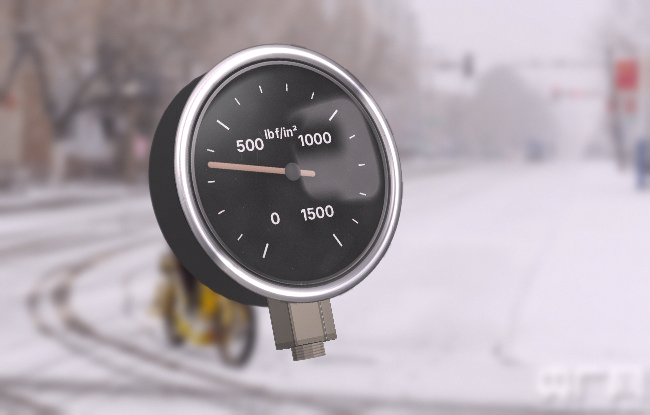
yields 350 psi
